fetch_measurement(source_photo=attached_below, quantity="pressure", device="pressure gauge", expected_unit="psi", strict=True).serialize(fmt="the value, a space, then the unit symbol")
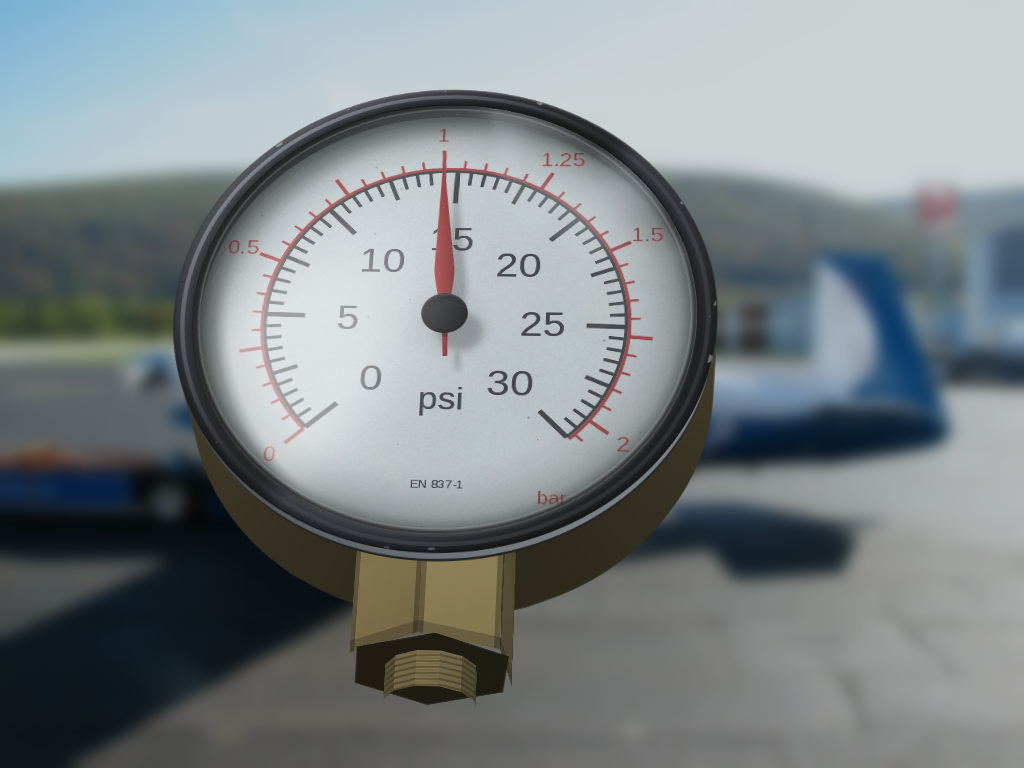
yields 14.5 psi
